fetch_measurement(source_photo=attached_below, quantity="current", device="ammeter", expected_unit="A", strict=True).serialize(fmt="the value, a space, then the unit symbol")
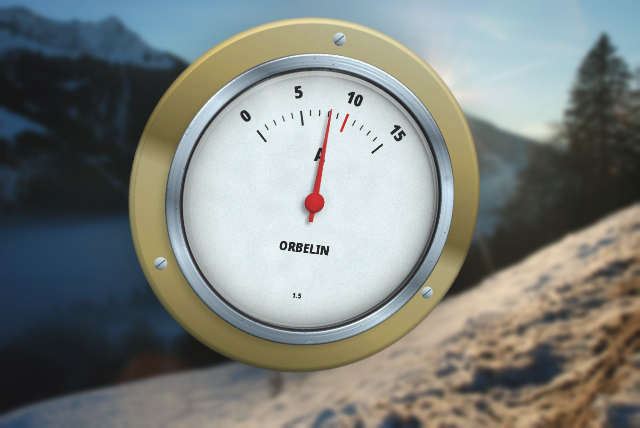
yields 8 A
